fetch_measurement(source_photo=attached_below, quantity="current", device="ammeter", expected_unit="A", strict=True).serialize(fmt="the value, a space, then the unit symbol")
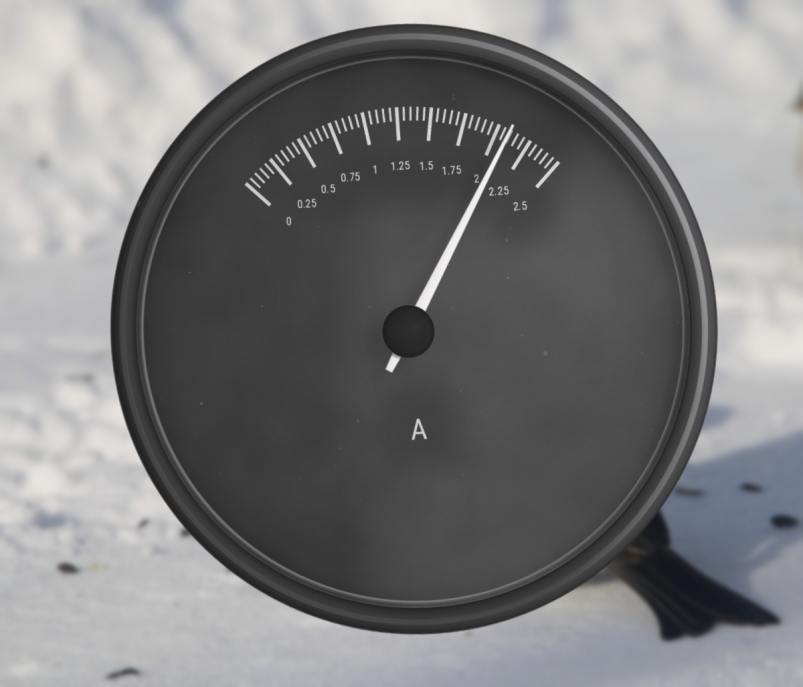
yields 2.1 A
